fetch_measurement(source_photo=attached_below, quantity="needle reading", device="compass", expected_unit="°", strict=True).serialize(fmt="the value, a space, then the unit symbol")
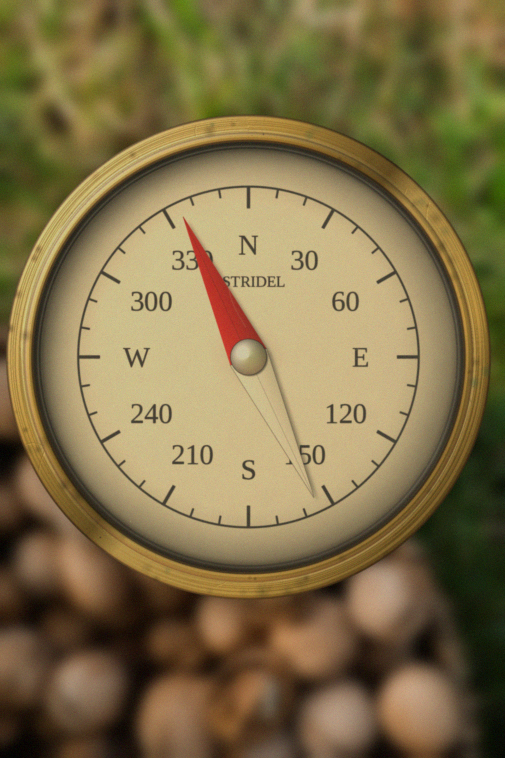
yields 335 °
